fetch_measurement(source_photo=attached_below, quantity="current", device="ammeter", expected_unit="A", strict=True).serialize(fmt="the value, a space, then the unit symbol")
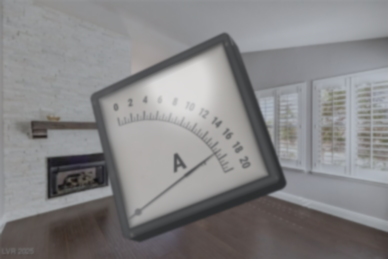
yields 17 A
